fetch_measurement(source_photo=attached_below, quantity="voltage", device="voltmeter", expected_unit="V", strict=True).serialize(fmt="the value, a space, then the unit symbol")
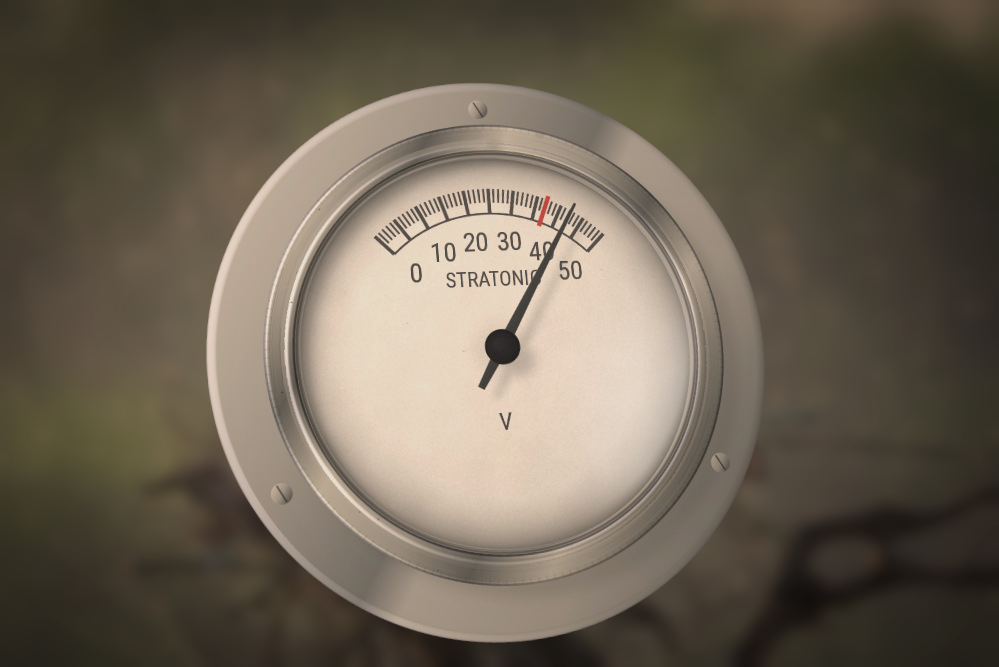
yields 42 V
